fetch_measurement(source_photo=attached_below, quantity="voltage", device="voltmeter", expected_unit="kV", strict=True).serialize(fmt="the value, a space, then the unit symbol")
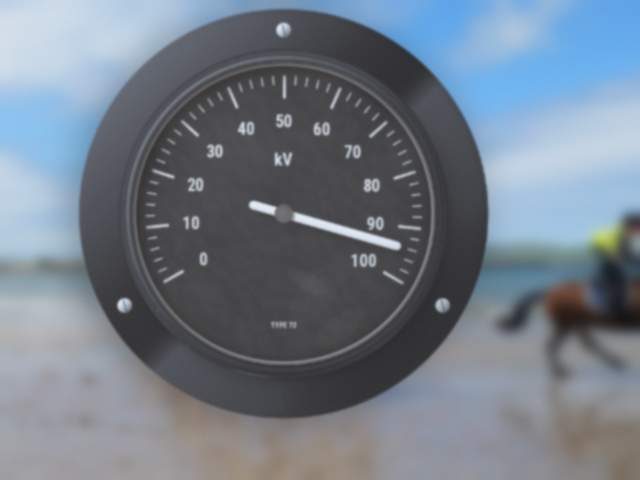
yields 94 kV
